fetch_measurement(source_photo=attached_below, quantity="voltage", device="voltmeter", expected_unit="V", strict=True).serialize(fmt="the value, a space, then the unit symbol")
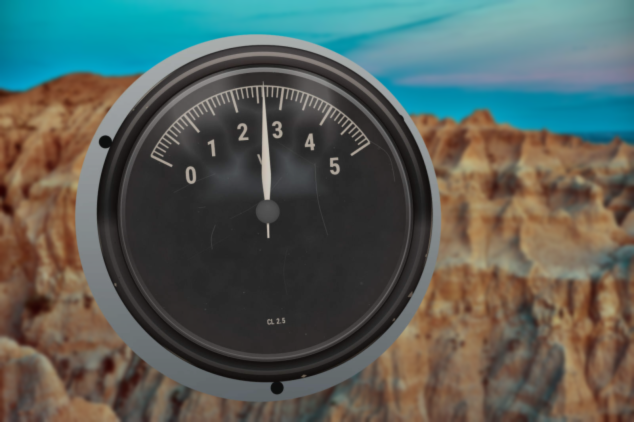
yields 2.6 V
